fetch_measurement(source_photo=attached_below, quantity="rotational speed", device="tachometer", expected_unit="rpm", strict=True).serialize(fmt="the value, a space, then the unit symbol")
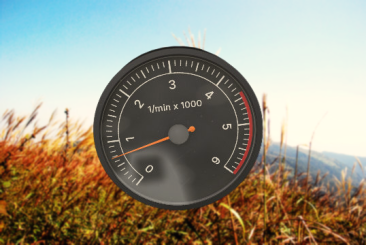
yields 700 rpm
